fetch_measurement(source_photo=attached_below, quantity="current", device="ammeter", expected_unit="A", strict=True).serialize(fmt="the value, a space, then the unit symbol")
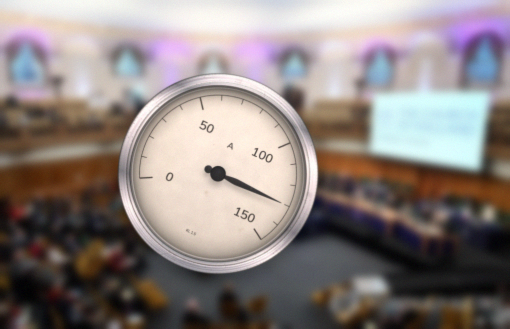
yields 130 A
